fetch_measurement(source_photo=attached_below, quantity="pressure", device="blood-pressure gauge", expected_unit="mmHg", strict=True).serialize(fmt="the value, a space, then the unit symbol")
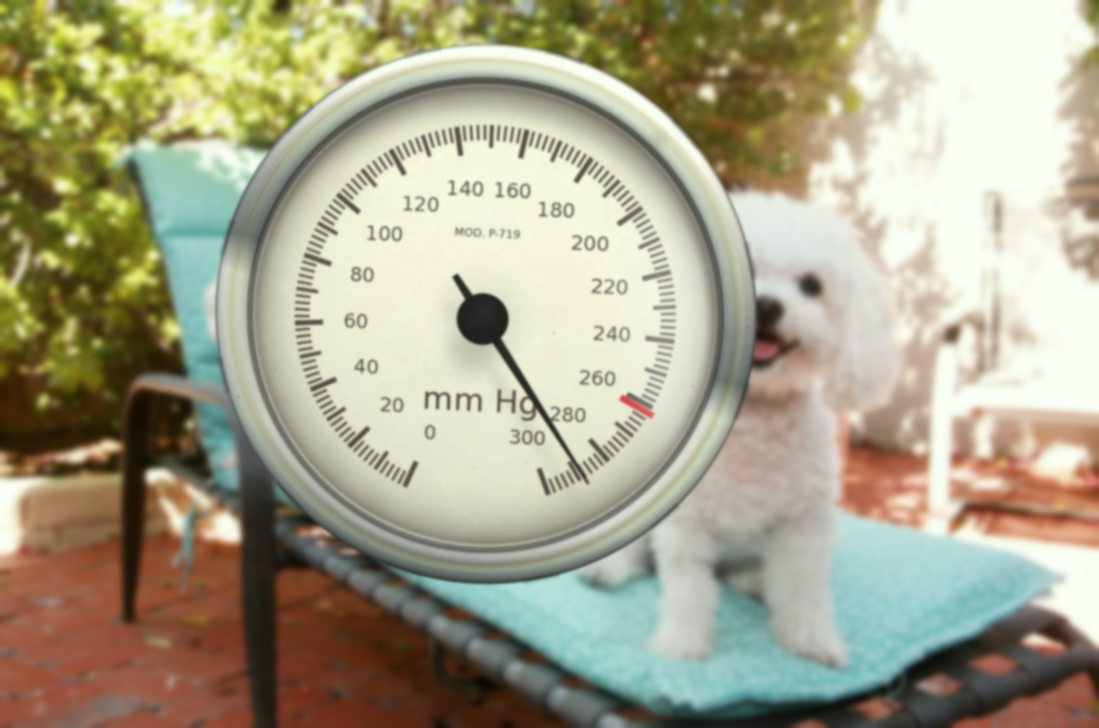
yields 288 mmHg
